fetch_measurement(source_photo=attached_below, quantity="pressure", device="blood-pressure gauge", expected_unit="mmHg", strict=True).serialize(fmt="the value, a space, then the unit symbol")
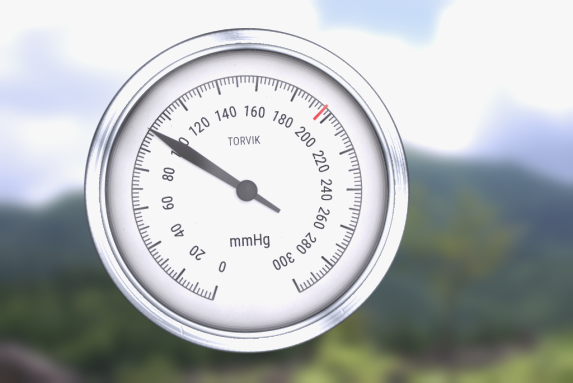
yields 100 mmHg
